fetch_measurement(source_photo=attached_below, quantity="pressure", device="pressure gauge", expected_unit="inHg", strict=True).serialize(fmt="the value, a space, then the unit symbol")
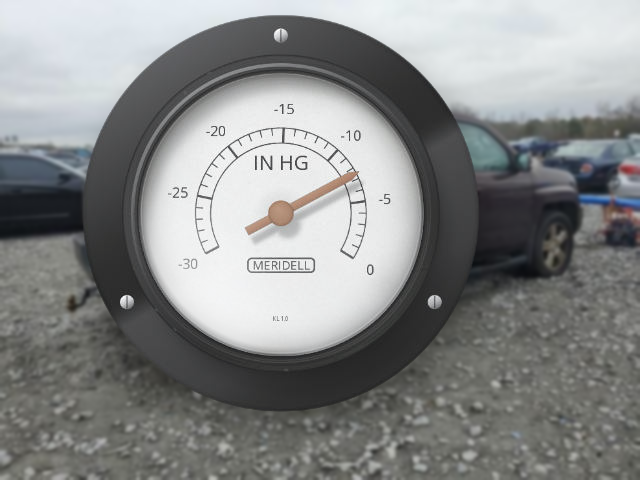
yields -7.5 inHg
